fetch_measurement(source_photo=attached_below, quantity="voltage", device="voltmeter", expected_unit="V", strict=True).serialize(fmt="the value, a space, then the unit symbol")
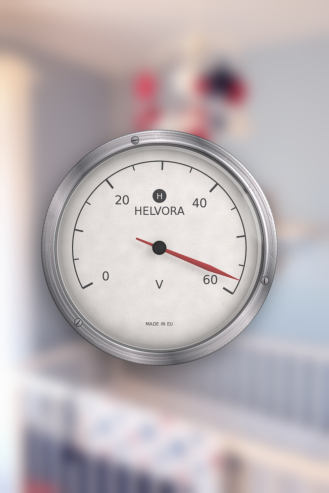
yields 57.5 V
